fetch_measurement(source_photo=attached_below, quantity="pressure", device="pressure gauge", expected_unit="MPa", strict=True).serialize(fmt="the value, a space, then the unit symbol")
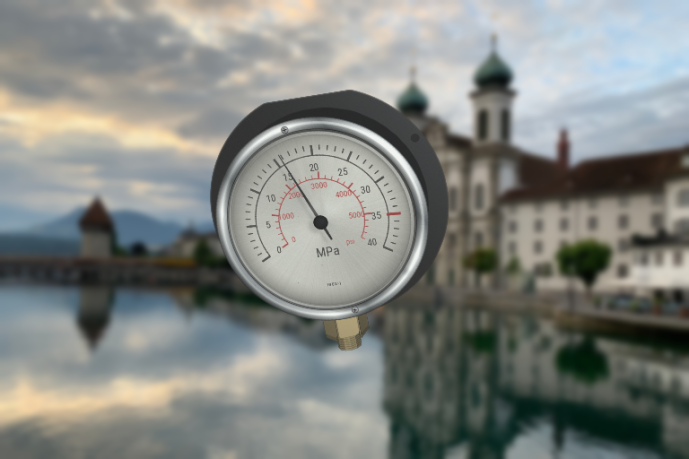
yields 16 MPa
